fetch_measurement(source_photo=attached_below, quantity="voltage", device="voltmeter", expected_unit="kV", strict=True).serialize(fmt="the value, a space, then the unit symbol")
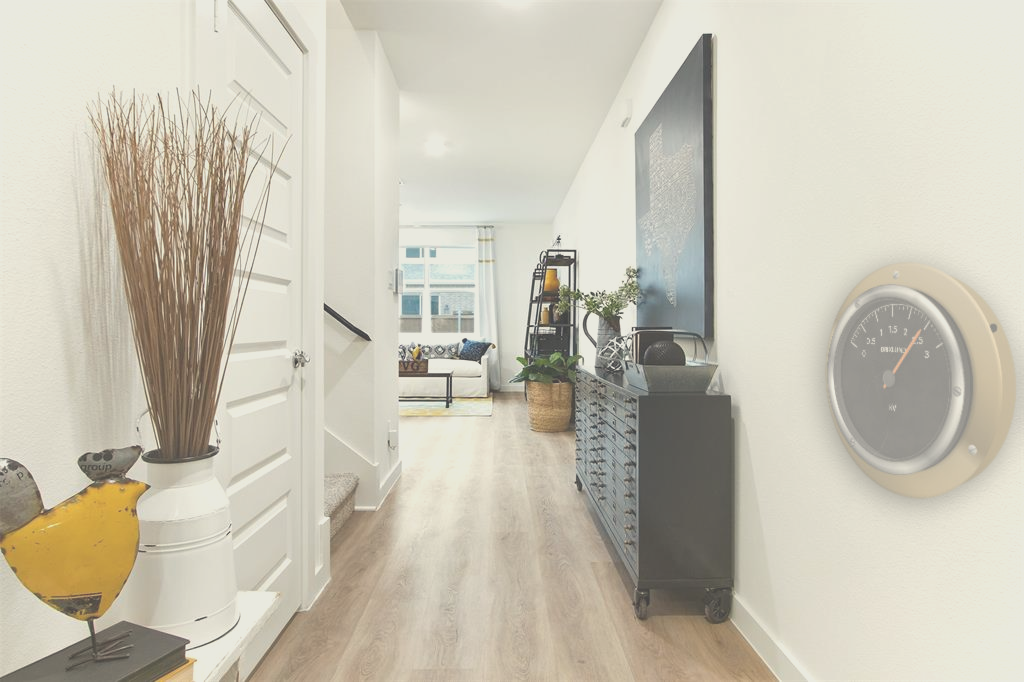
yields 2.5 kV
